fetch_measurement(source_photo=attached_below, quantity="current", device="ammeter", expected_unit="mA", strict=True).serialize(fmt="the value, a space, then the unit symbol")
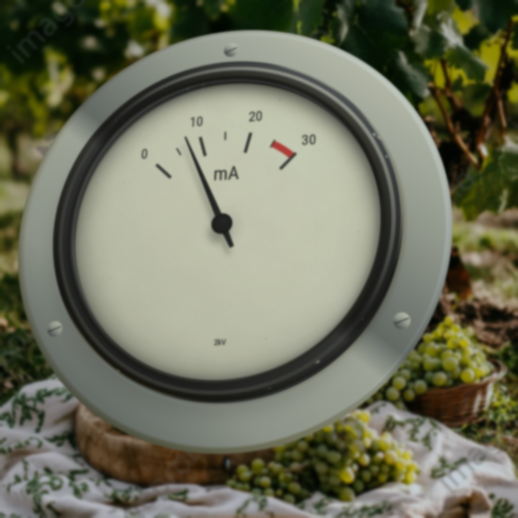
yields 7.5 mA
